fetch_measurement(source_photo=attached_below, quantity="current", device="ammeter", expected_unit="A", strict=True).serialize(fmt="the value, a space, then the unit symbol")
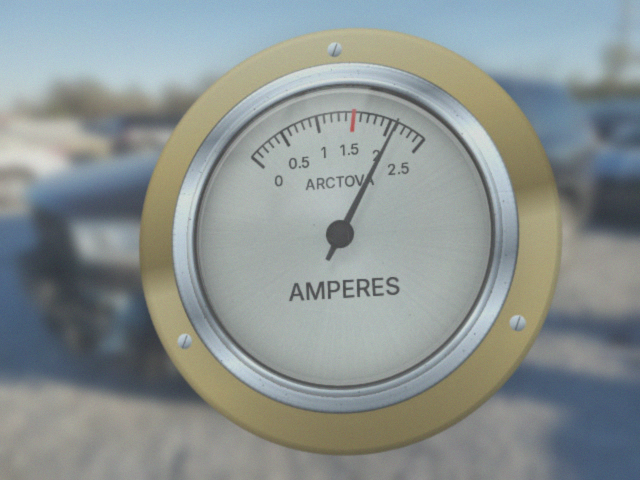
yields 2.1 A
